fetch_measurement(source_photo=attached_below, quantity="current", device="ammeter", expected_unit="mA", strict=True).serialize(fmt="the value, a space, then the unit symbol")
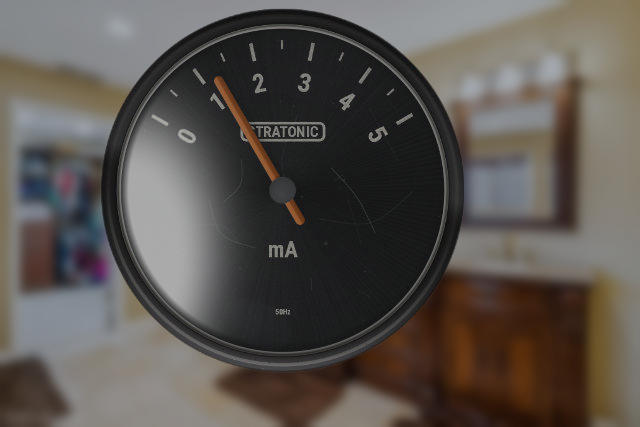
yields 1.25 mA
